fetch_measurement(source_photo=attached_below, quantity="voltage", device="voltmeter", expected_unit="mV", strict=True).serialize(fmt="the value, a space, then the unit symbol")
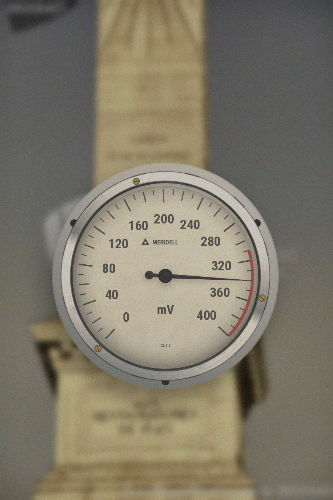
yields 340 mV
